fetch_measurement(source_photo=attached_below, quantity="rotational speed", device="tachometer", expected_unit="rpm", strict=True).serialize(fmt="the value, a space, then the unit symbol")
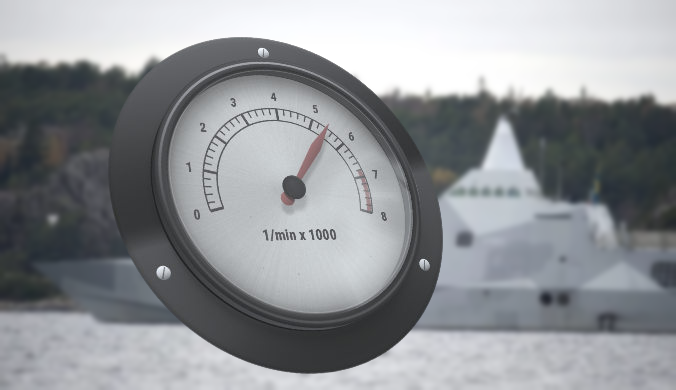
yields 5400 rpm
